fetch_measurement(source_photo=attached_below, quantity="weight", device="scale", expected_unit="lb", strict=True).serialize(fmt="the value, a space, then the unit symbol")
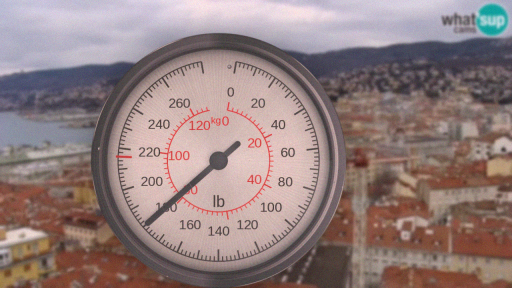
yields 180 lb
